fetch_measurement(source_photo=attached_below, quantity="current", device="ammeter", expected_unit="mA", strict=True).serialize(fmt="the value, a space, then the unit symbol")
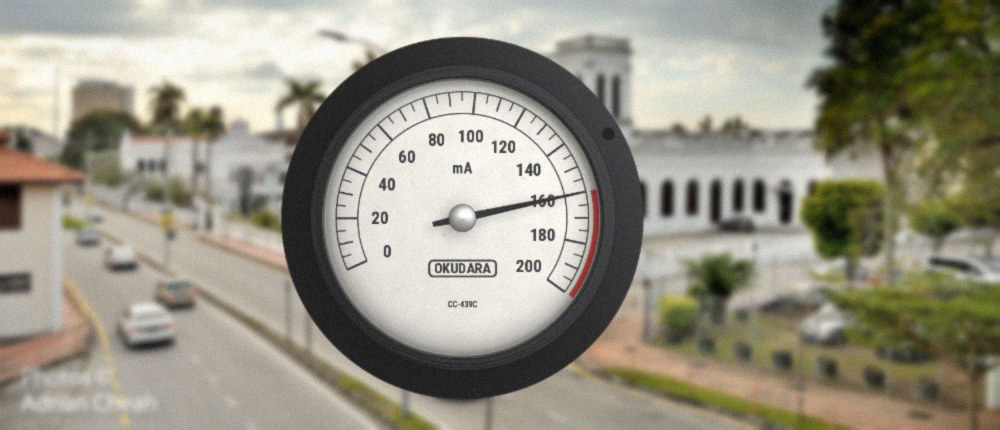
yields 160 mA
